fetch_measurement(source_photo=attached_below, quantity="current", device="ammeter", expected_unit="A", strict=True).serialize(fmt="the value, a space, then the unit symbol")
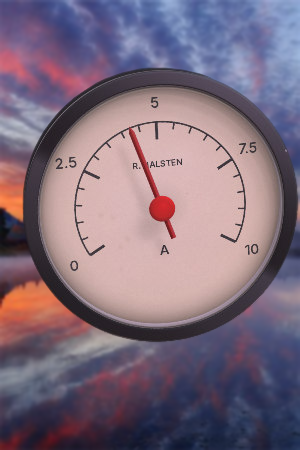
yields 4.25 A
